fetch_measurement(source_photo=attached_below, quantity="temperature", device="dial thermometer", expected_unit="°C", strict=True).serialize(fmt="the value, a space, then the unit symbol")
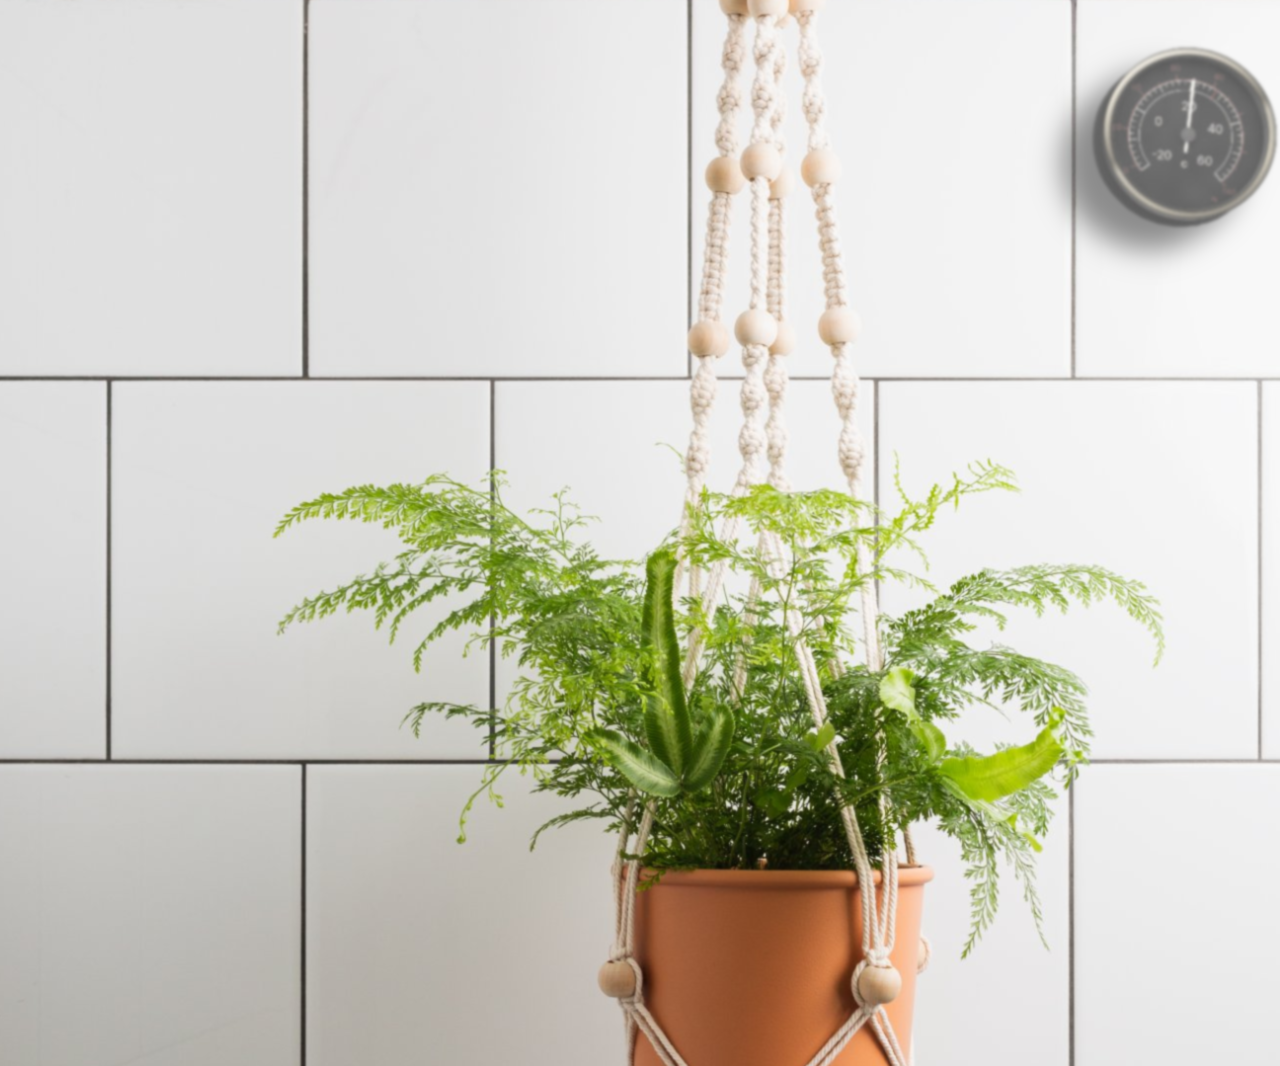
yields 20 °C
